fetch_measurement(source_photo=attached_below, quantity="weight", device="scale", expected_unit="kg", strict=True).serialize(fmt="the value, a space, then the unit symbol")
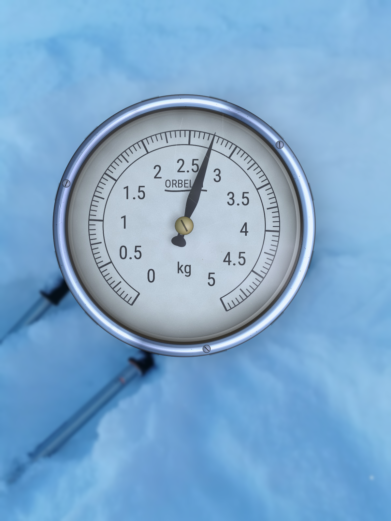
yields 2.75 kg
